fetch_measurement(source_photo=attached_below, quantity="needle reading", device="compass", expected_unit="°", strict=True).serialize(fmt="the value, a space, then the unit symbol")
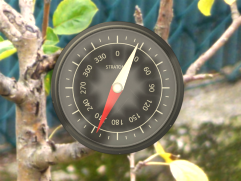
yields 205 °
